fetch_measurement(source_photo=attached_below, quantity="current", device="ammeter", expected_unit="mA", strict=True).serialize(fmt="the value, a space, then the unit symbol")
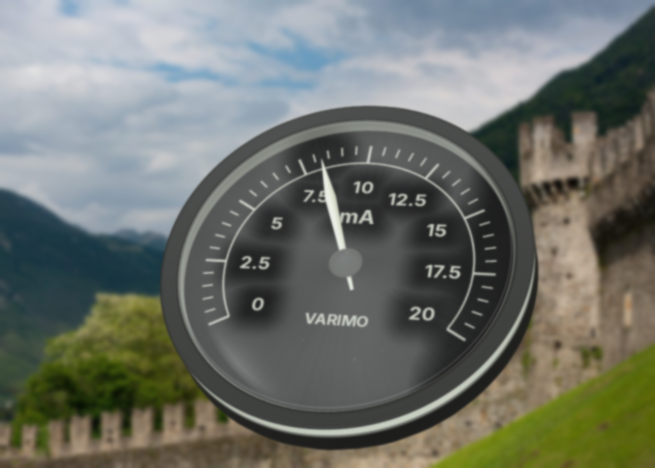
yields 8.25 mA
